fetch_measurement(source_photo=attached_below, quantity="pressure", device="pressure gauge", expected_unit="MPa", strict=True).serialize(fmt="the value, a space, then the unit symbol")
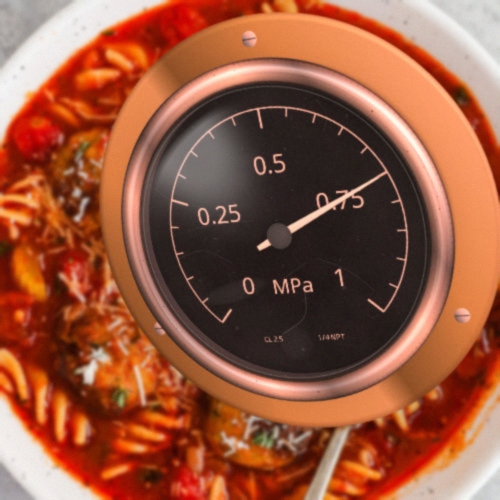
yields 0.75 MPa
